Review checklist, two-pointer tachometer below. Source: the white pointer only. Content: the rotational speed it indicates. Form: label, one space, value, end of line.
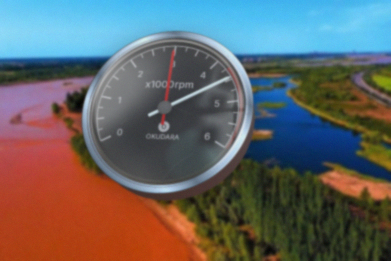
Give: 4500 rpm
